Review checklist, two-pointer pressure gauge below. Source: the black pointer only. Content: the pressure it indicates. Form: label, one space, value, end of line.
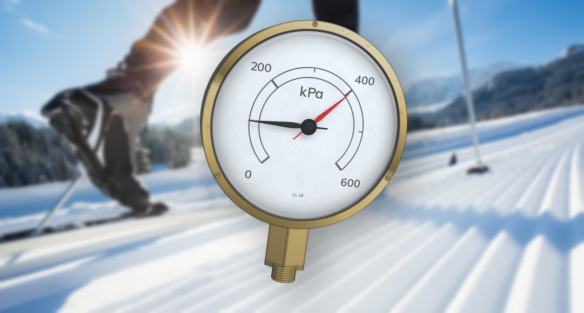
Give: 100 kPa
